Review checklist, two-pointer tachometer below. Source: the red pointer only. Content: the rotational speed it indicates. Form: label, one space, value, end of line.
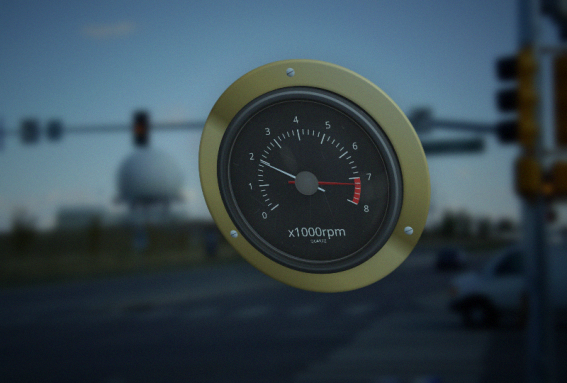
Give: 7200 rpm
